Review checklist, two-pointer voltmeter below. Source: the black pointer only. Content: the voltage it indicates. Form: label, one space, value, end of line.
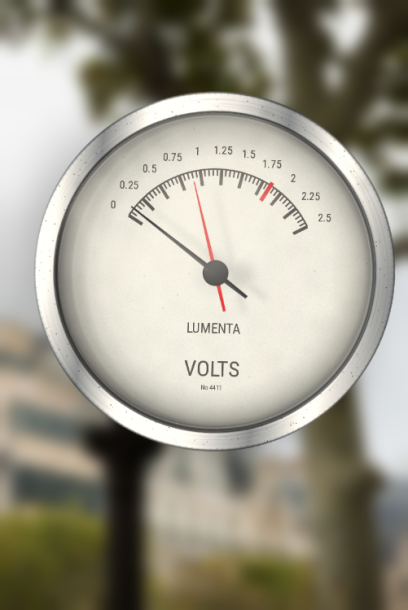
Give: 0.1 V
